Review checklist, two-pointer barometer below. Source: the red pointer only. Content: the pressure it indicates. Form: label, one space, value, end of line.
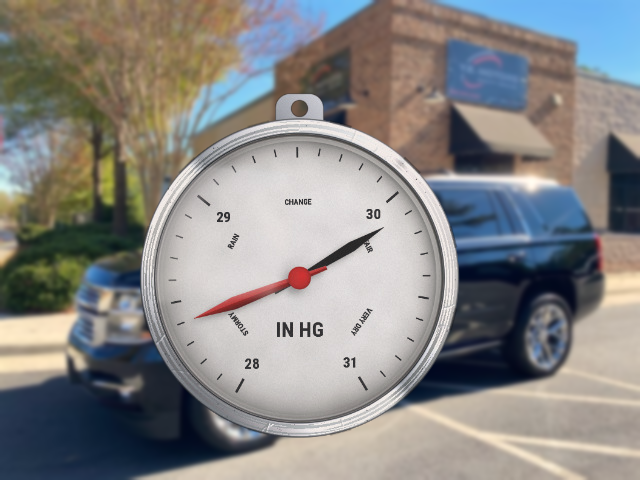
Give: 28.4 inHg
